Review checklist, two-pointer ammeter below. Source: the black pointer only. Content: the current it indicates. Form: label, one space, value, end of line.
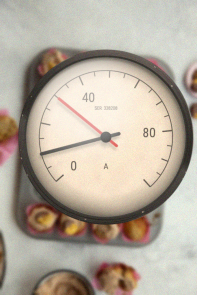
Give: 10 A
